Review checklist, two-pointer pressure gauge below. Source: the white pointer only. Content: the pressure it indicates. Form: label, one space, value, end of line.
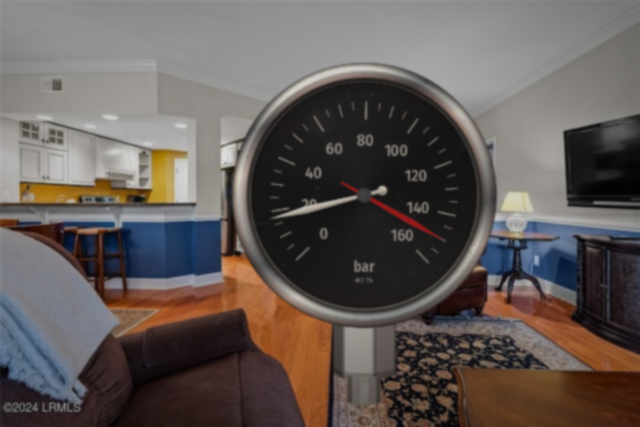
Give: 17.5 bar
